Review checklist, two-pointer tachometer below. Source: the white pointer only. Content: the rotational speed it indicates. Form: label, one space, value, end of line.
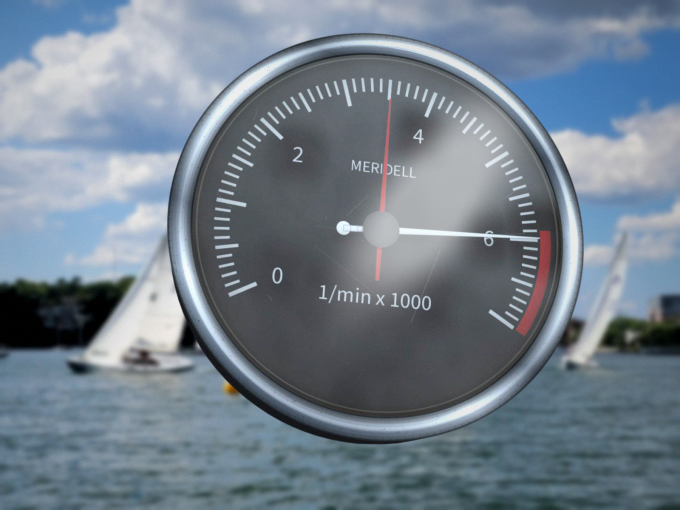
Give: 6000 rpm
